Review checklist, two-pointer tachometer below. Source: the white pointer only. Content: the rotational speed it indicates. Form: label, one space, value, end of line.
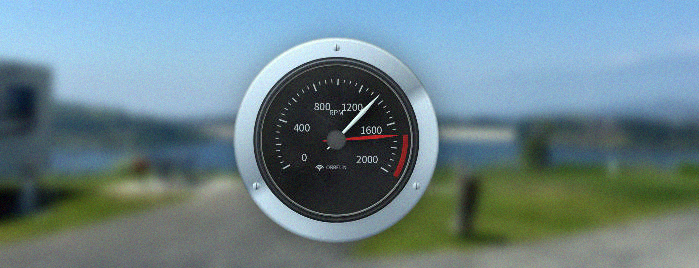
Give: 1350 rpm
